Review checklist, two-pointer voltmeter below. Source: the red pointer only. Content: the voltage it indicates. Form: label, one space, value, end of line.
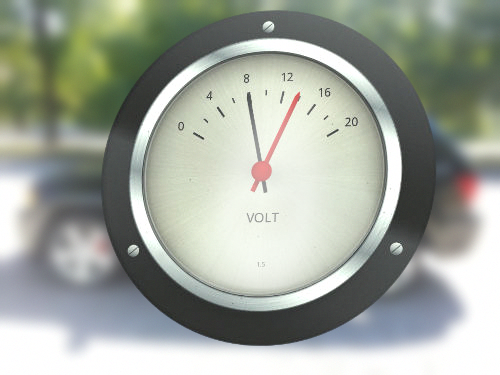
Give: 14 V
